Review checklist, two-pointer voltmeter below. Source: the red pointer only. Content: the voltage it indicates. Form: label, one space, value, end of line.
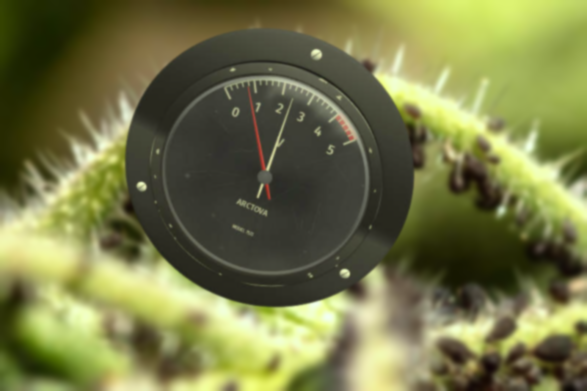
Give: 0.8 V
